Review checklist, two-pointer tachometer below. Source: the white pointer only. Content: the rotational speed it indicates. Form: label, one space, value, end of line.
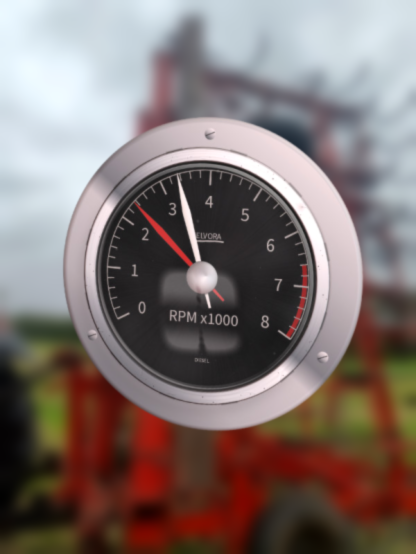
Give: 3400 rpm
